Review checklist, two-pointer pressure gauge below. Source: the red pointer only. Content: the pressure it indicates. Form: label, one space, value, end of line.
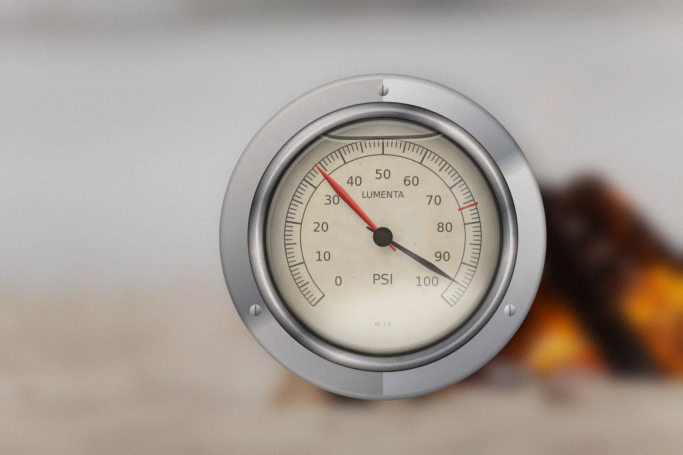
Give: 34 psi
